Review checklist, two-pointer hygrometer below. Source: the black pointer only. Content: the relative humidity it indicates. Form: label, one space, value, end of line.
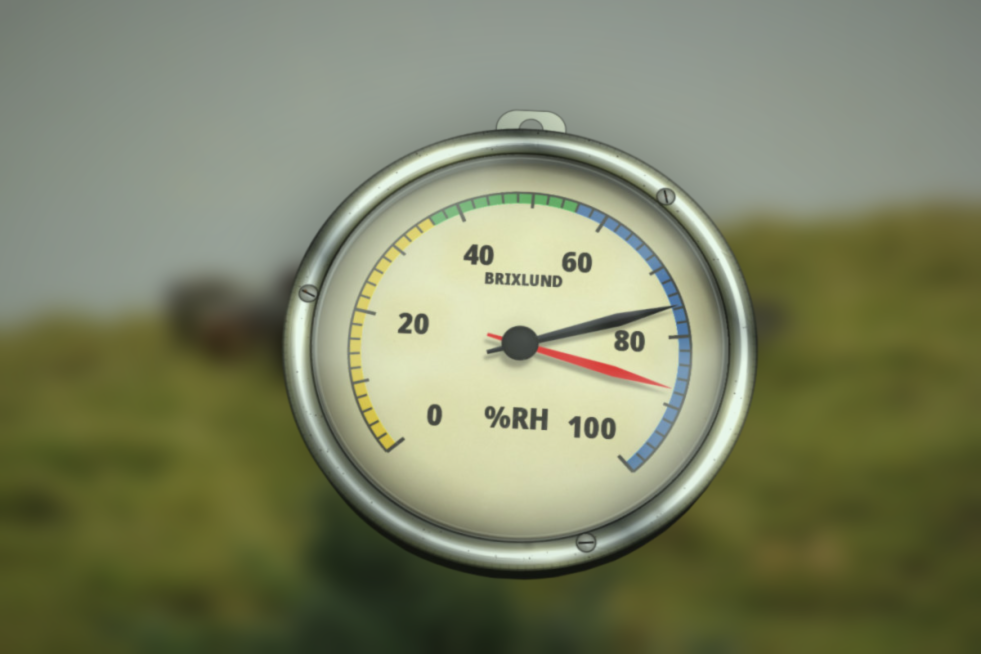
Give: 76 %
